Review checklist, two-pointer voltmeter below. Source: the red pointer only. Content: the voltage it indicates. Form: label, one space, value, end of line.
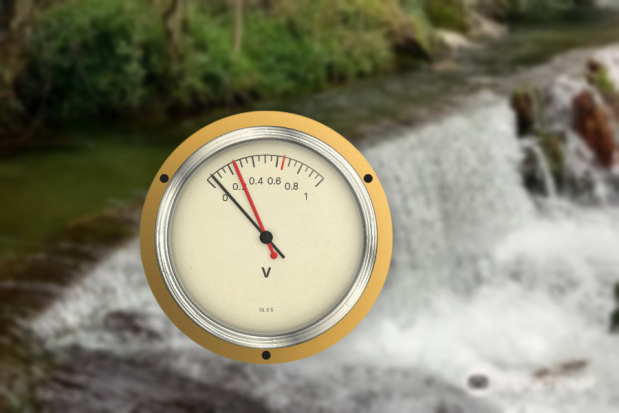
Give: 0.25 V
